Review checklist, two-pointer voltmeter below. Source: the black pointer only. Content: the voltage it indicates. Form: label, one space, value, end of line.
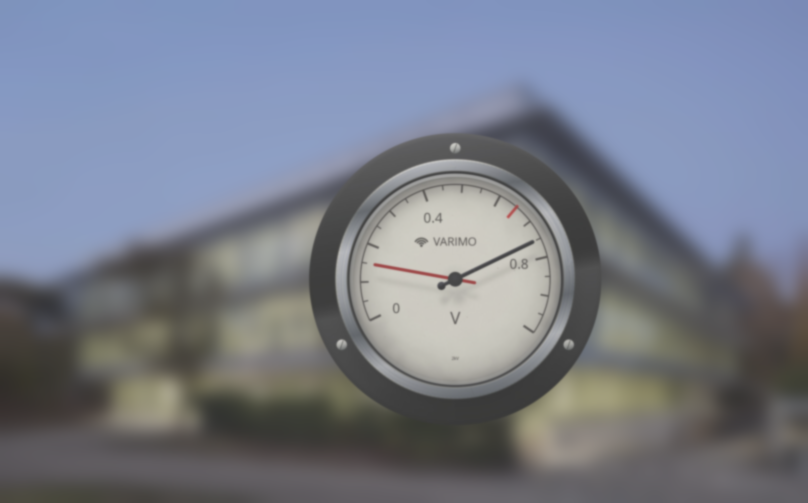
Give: 0.75 V
